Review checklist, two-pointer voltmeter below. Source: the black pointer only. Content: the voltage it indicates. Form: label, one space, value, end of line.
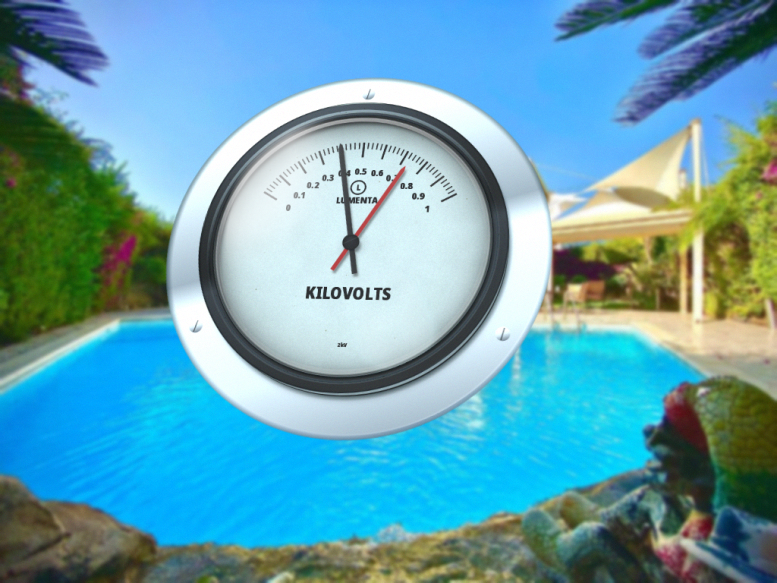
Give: 0.4 kV
